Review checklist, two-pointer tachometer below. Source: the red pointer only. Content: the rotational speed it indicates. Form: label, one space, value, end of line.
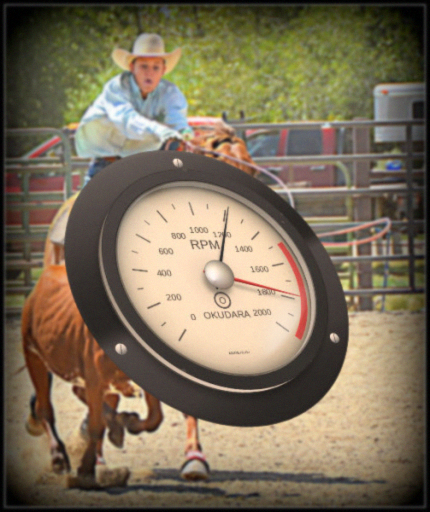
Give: 1800 rpm
